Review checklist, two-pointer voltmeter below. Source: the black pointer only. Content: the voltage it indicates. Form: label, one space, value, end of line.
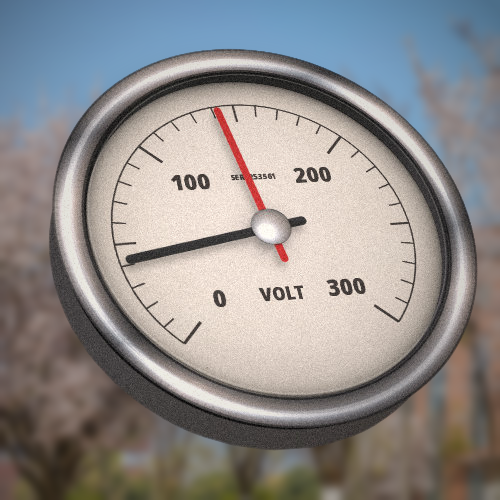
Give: 40 V
